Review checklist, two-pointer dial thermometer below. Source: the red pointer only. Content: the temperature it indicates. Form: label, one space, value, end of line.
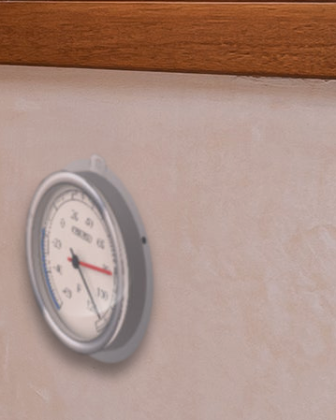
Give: 80 °F
